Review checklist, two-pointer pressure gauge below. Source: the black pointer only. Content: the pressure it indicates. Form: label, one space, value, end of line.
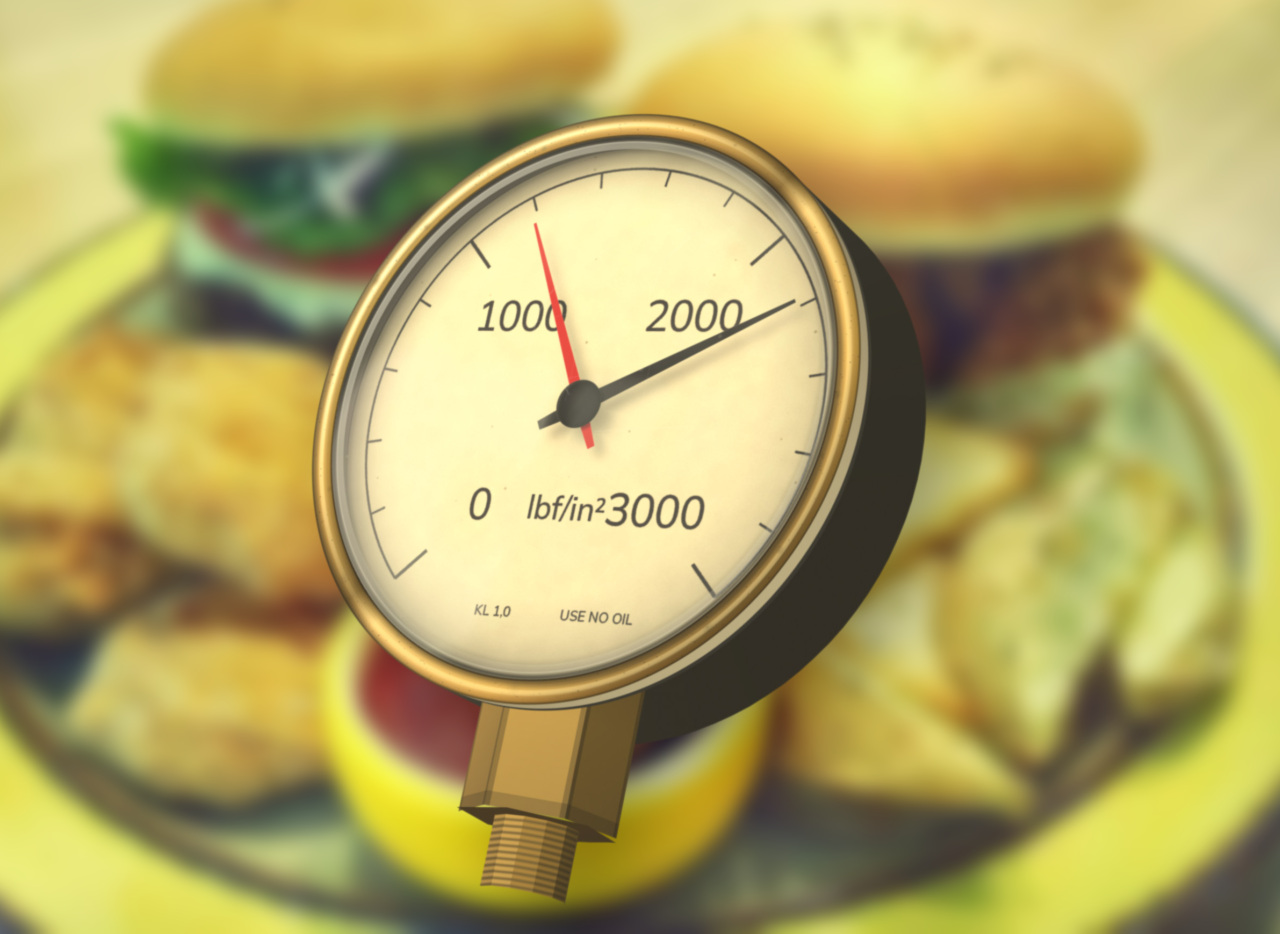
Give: 2200 psi
